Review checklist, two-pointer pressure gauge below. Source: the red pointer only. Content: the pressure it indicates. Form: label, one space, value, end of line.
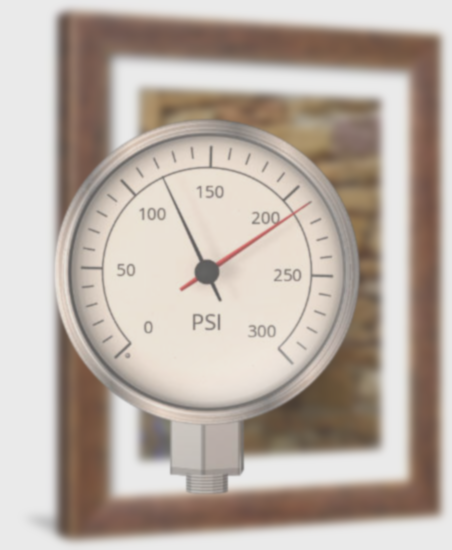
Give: 210 psi
